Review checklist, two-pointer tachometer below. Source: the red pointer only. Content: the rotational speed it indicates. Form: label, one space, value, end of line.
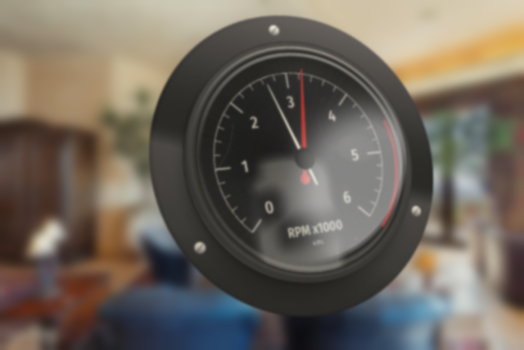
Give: 3200 rpm
